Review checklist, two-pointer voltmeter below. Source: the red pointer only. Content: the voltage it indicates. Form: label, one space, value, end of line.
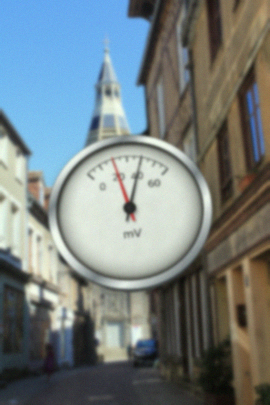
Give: 20 mV
